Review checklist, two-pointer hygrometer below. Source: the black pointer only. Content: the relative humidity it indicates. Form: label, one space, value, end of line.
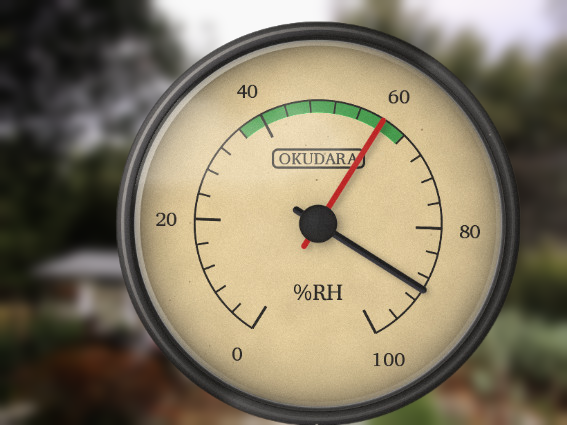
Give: 90 %
